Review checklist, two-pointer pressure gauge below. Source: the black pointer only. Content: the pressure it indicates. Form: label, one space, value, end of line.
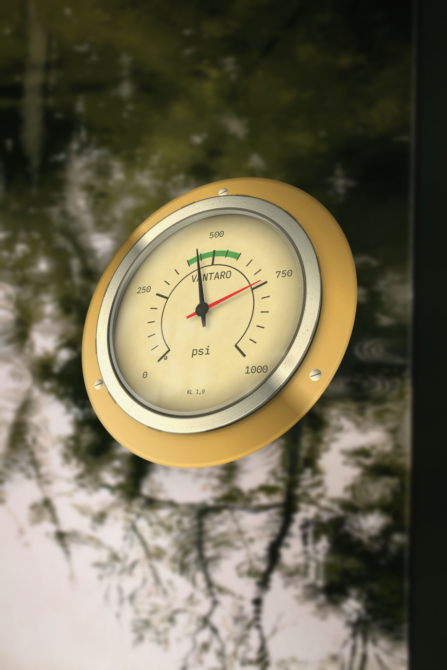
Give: 450 psi
